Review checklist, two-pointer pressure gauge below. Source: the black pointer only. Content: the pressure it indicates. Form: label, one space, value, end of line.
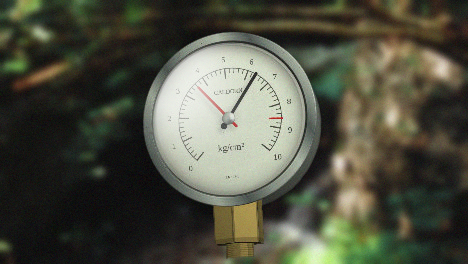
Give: 6.4 kg/cm²
